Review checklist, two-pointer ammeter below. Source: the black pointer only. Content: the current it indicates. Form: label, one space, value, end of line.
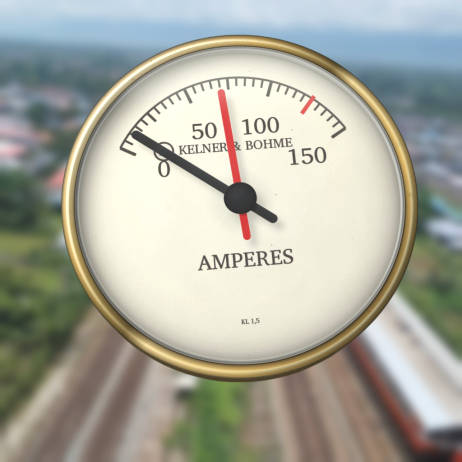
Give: 10 A
